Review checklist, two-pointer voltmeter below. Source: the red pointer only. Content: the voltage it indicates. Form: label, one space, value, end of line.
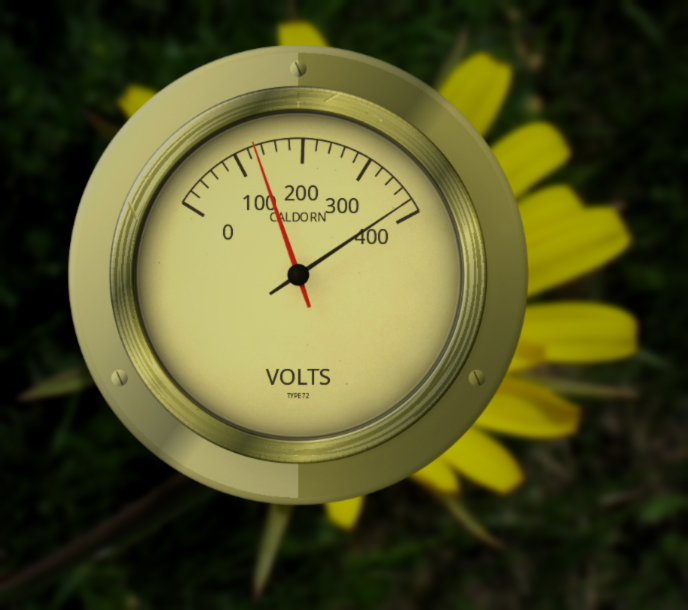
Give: 130 V
